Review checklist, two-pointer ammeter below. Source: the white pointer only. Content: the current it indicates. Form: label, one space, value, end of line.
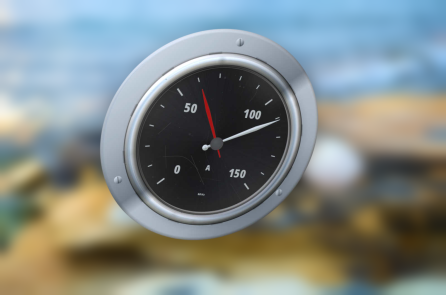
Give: 110 A
